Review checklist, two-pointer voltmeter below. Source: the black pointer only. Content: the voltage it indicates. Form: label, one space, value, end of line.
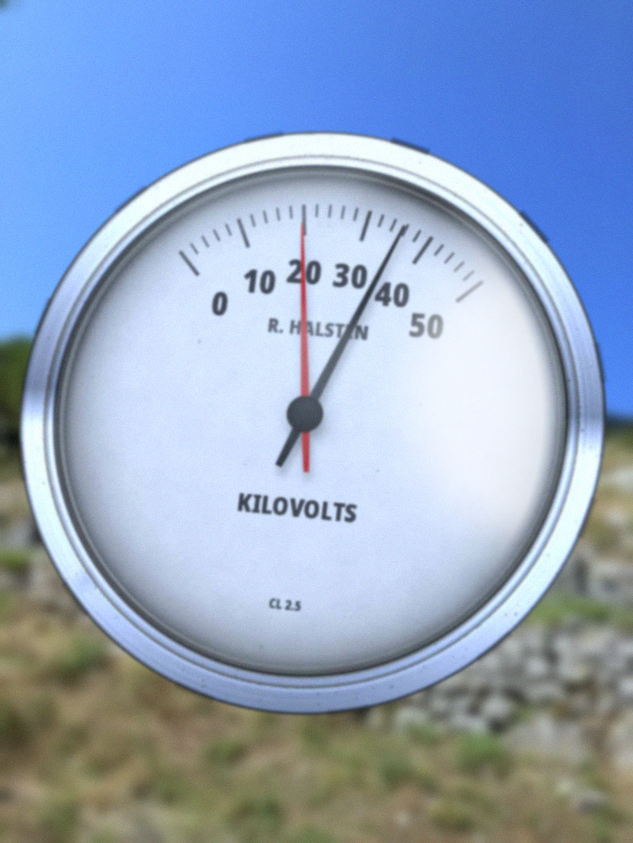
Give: 36 kV
